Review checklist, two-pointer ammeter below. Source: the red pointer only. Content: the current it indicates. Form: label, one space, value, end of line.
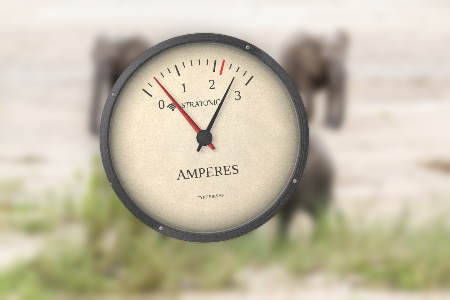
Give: 0.4 A
